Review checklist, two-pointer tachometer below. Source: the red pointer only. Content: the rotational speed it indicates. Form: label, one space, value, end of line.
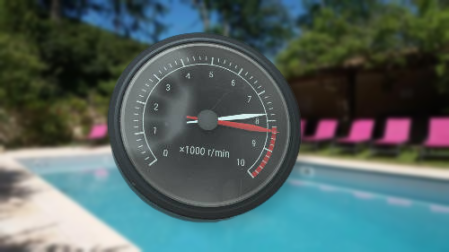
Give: 8400 rpm
